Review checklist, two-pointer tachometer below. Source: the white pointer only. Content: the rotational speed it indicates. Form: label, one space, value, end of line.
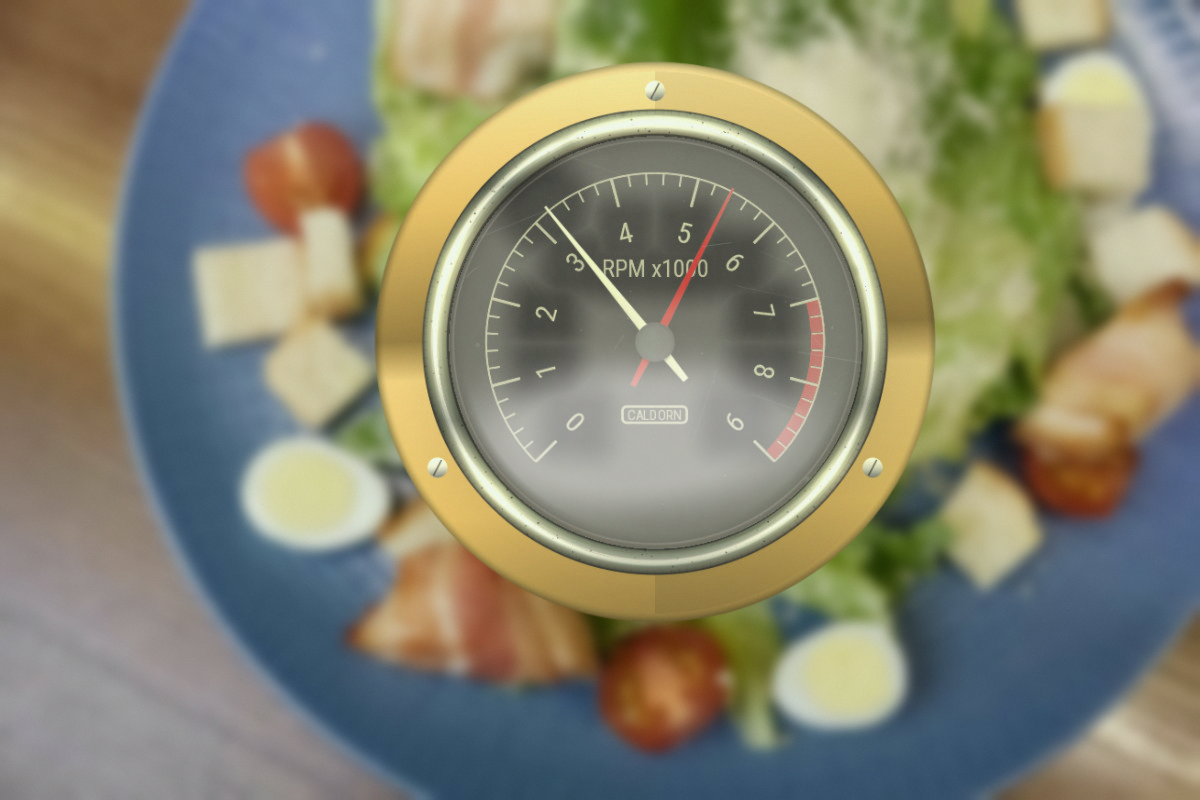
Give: 3200 rpm
